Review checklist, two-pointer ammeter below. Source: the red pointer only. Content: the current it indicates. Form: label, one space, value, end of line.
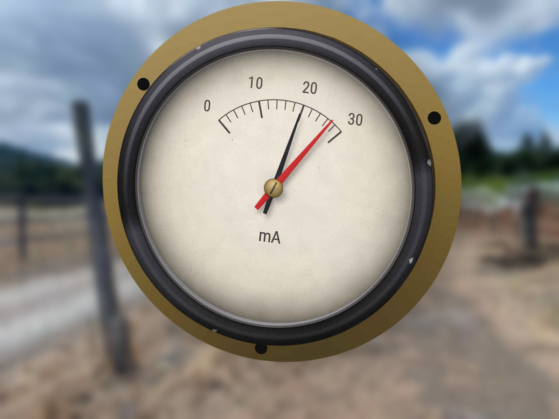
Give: 27 mA
